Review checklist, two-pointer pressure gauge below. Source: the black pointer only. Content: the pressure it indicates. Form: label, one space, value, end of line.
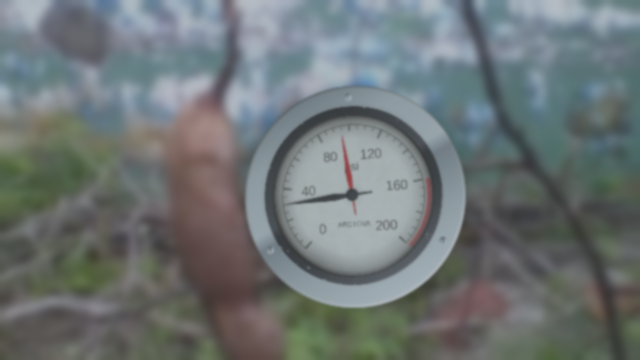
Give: 30 psi
